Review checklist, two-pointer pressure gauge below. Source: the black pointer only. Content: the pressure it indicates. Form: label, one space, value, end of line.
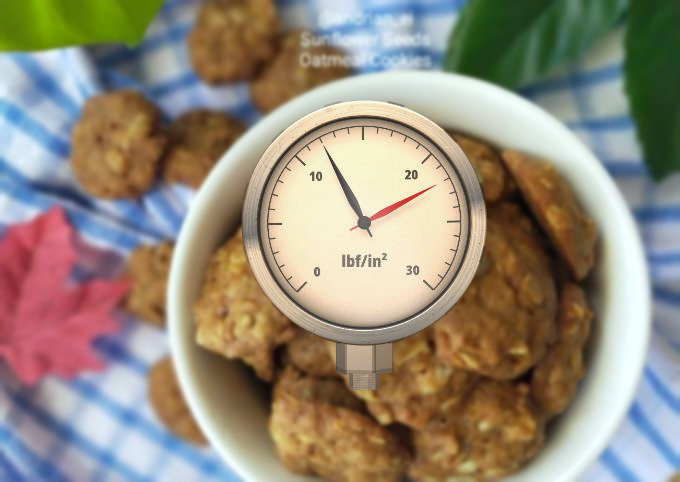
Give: 12 psi
